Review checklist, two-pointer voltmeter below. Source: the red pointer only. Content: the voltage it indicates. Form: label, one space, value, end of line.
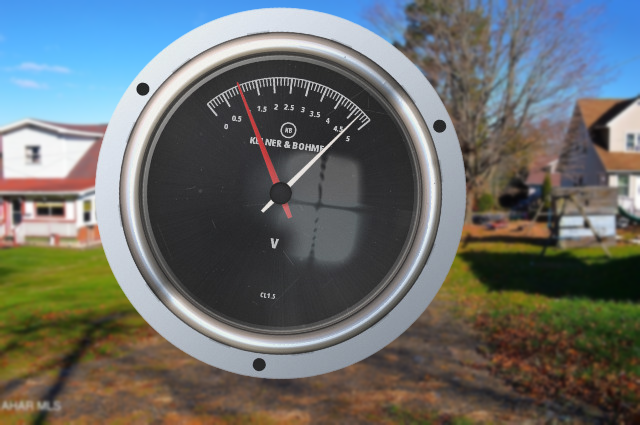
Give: 1 V
